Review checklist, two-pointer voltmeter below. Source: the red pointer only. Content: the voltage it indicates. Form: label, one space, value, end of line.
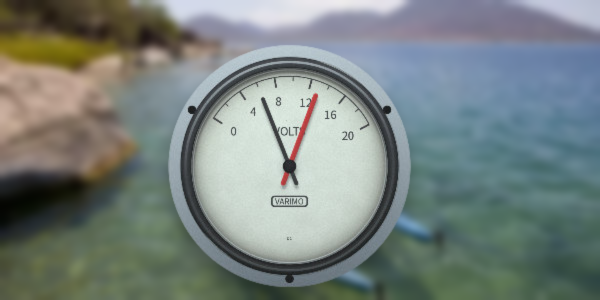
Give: 13 V
